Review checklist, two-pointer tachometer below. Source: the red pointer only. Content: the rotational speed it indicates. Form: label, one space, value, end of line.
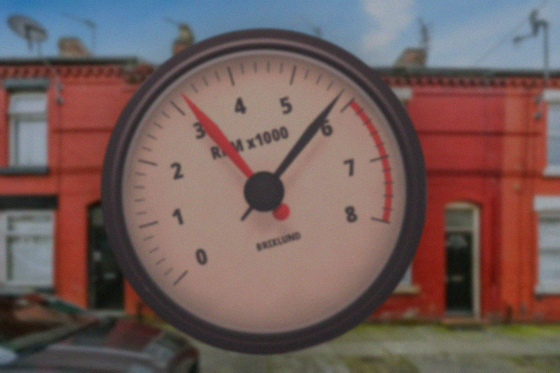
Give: 3200 rpm
